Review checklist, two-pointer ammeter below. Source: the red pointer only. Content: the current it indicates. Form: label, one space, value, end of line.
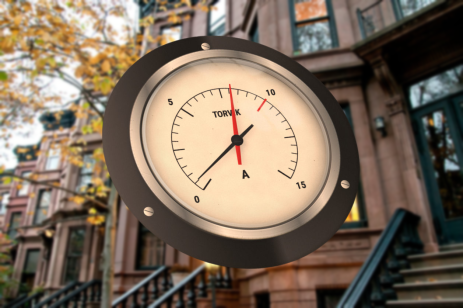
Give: 8 A
